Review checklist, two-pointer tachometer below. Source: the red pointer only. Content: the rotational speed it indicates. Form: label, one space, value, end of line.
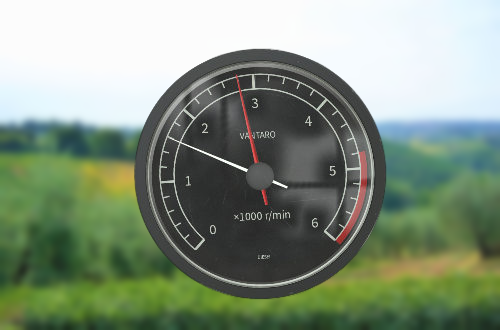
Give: 2800 rpm
